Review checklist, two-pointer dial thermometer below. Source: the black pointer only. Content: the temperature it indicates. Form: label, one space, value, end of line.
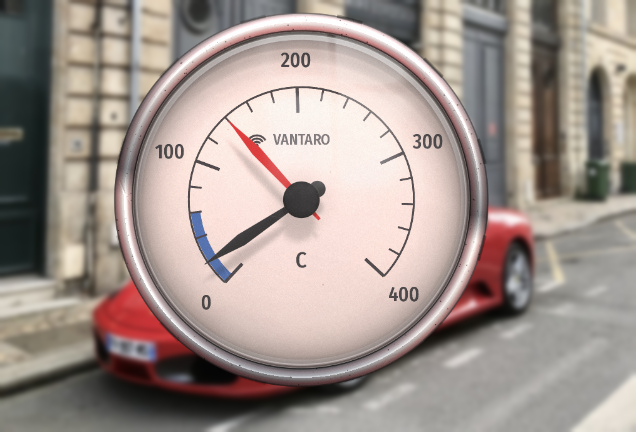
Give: 20 °C
